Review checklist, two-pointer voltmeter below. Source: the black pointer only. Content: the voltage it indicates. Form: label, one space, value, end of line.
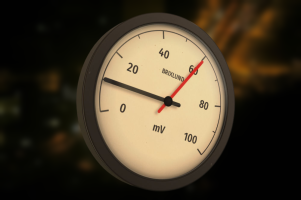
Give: 10 mV
